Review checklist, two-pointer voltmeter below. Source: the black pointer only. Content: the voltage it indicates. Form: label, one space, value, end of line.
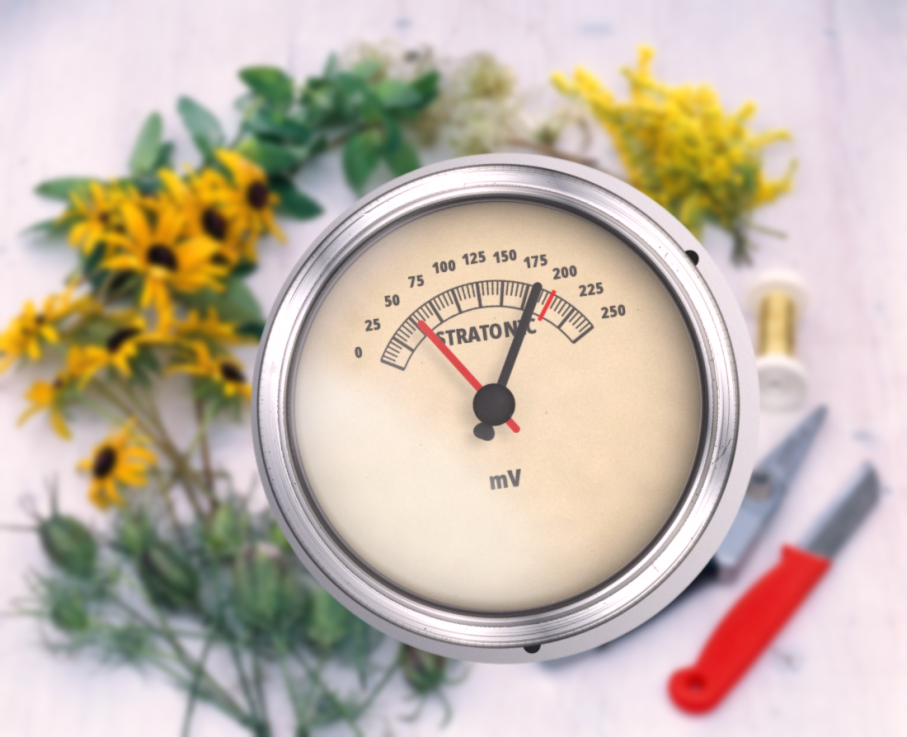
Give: 185 mV
